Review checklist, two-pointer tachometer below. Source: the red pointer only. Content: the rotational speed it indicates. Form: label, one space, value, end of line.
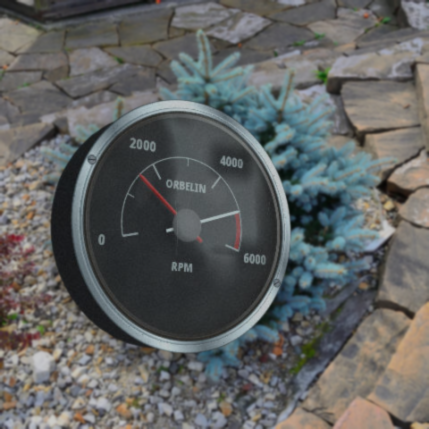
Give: 1500 rpm
